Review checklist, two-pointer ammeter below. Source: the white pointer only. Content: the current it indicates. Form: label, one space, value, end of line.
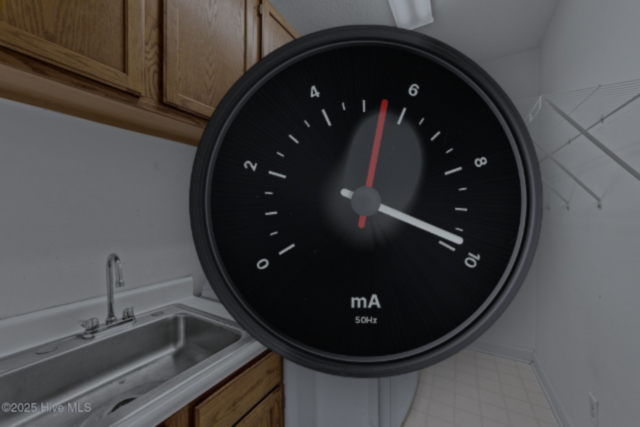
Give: 9.75 mA
